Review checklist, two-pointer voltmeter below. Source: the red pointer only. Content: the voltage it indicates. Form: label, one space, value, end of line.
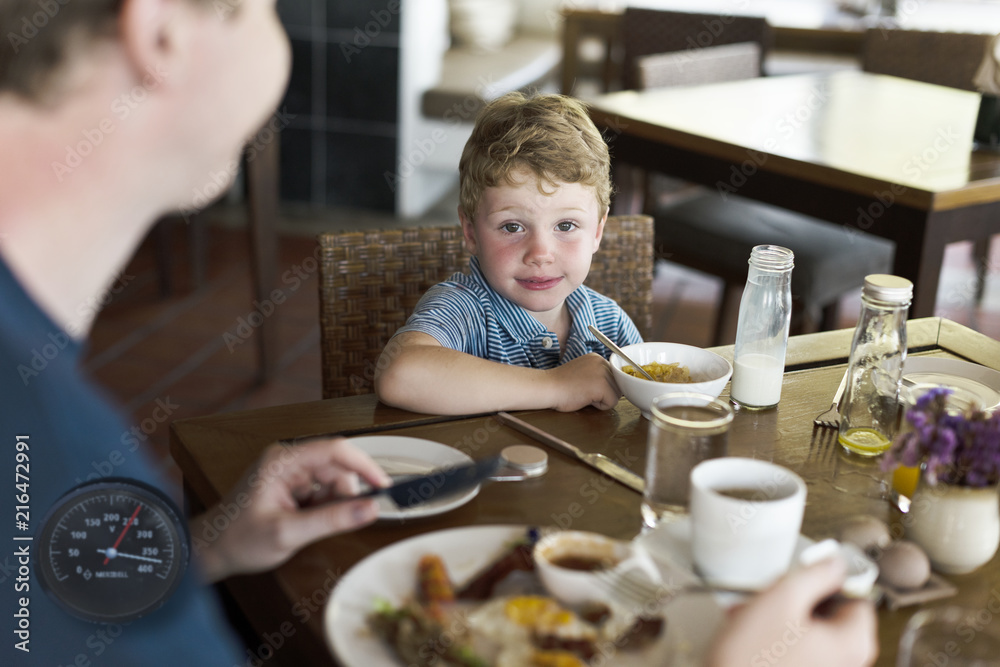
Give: 250 V
